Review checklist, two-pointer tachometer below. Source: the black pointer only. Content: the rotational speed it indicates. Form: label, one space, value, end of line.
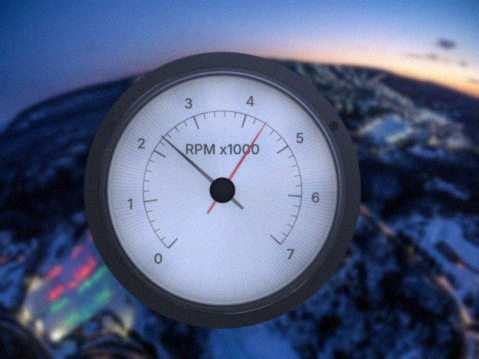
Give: 2300 rpm
